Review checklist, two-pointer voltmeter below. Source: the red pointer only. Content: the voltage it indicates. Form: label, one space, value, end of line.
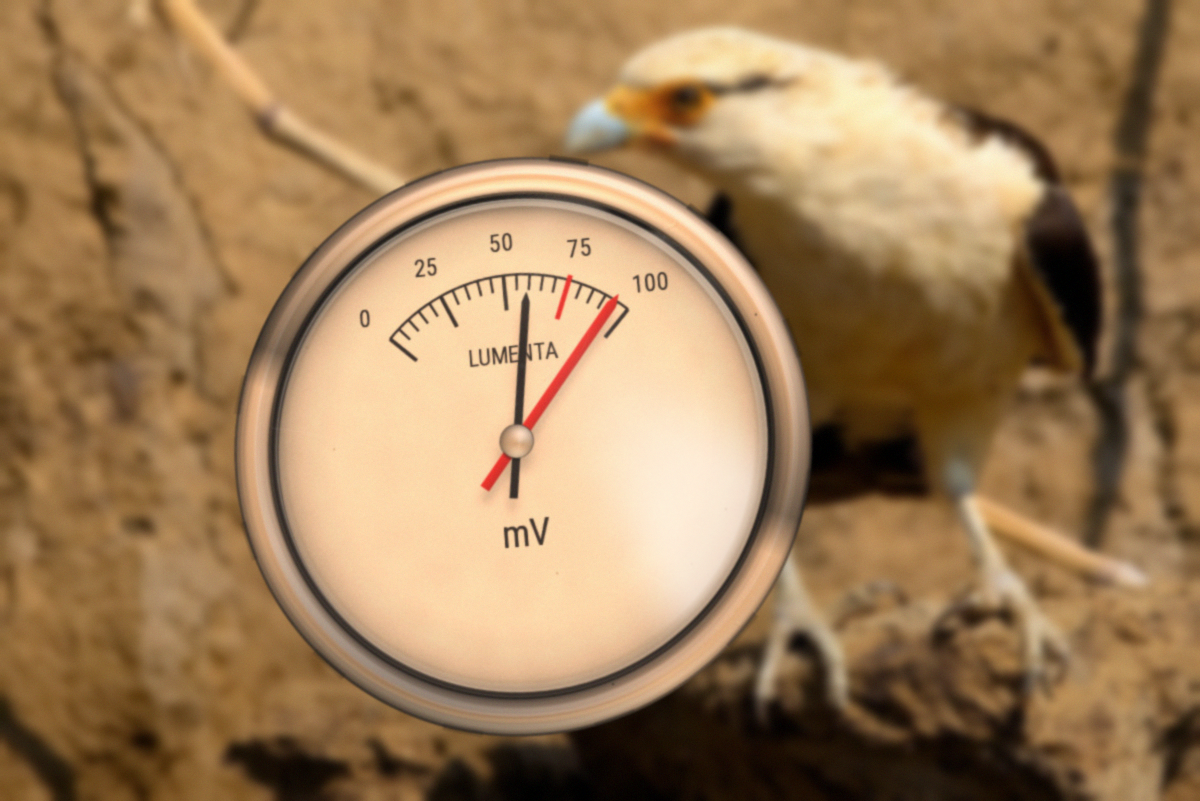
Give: 95 mV
